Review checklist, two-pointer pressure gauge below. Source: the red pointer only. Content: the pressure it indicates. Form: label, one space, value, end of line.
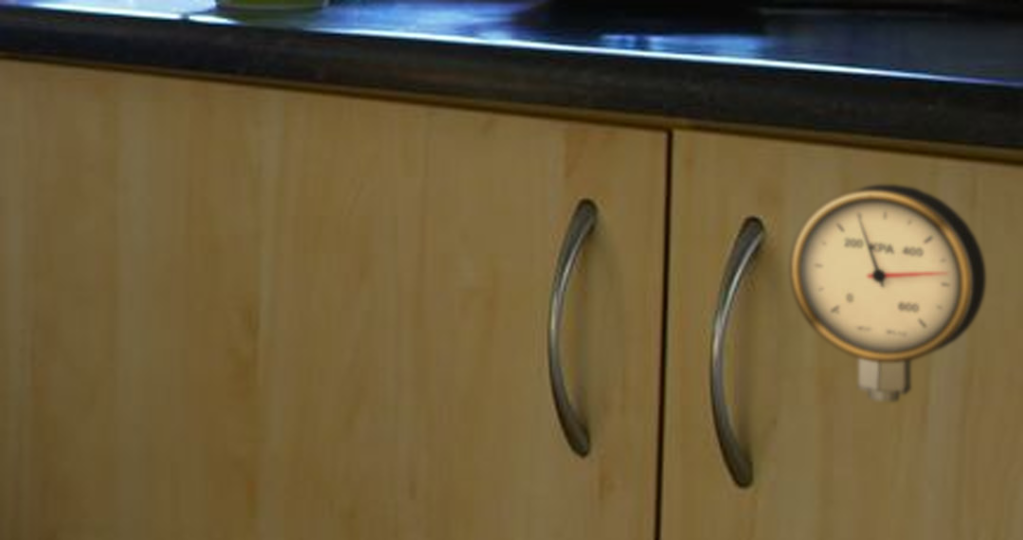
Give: 475 kPa
